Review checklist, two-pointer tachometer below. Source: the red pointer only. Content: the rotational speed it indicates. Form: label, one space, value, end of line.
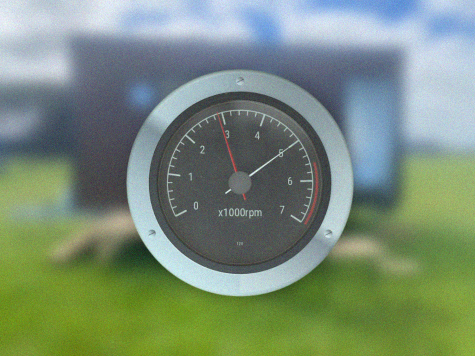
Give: 2900 rpm
